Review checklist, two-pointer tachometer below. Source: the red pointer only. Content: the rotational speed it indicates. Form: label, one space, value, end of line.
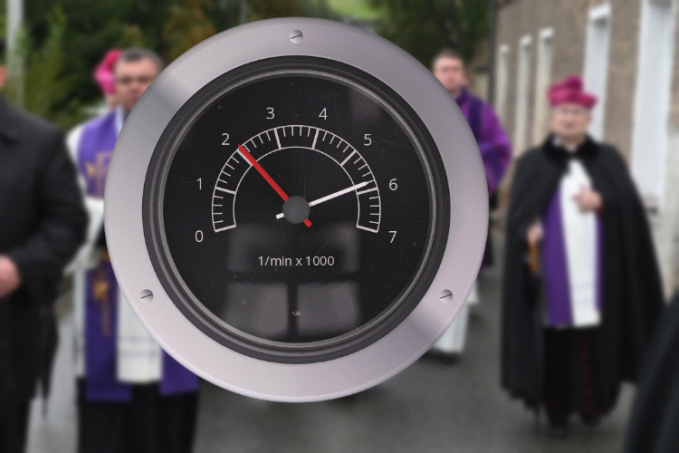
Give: 2100 rpm
